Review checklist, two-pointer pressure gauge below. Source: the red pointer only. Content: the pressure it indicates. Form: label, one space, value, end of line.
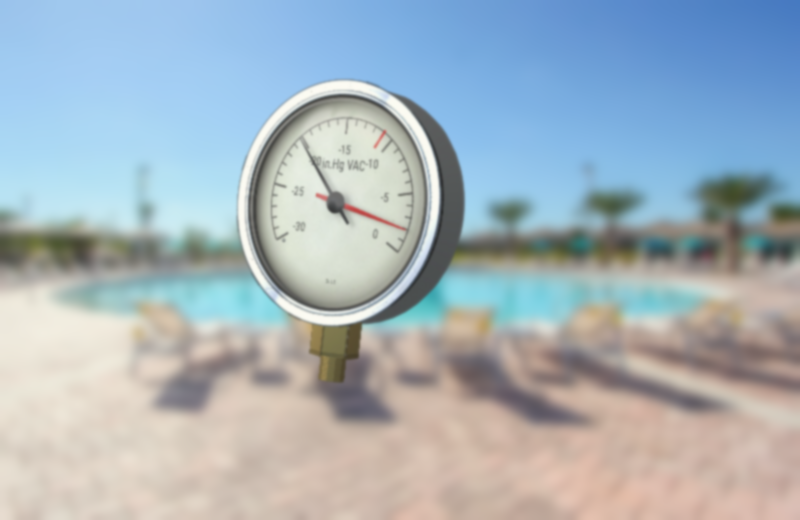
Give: -2 inHg
